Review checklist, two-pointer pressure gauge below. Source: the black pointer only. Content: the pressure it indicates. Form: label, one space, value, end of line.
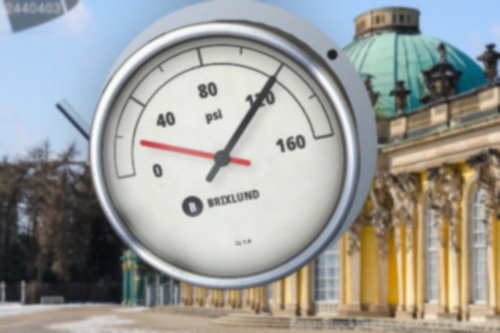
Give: 120 psi
